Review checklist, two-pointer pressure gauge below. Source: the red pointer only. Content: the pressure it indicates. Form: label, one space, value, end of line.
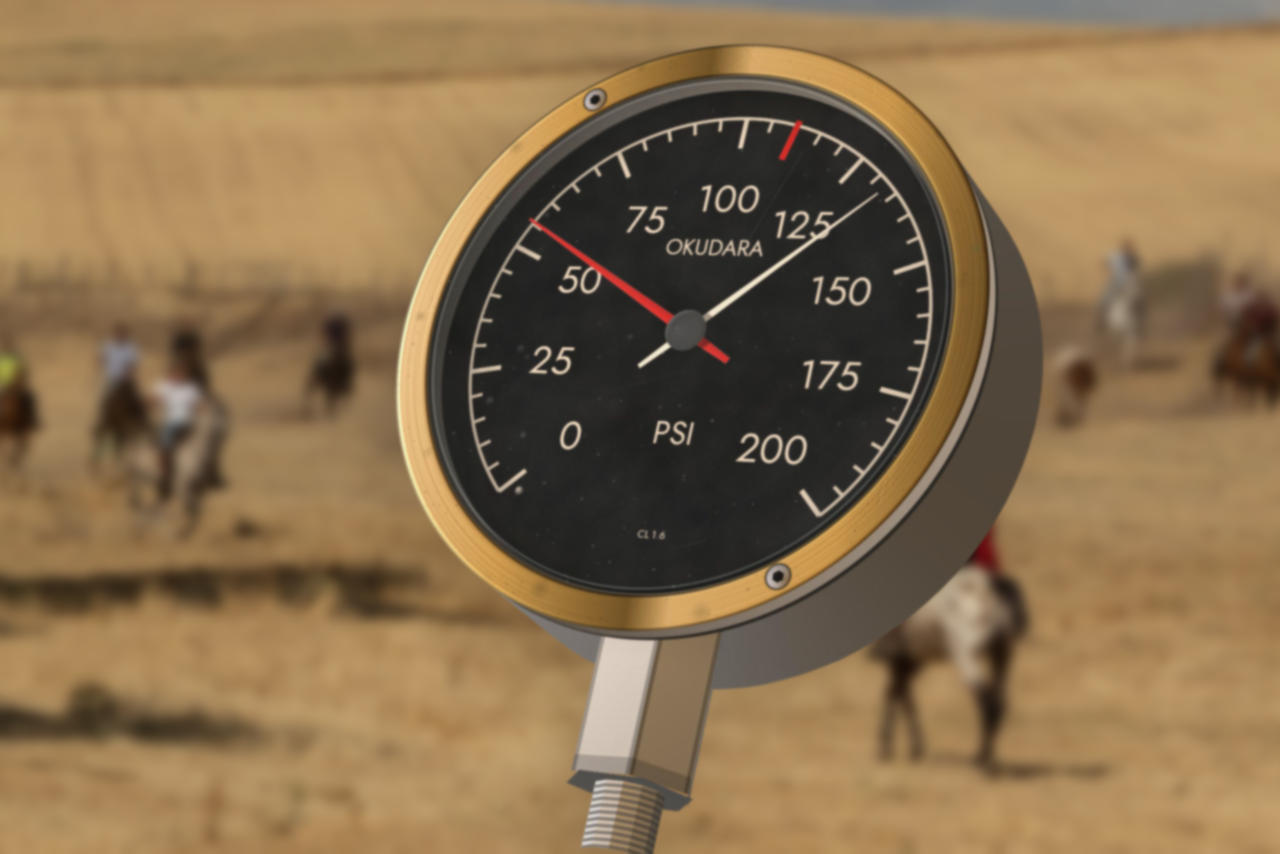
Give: 55 psi
